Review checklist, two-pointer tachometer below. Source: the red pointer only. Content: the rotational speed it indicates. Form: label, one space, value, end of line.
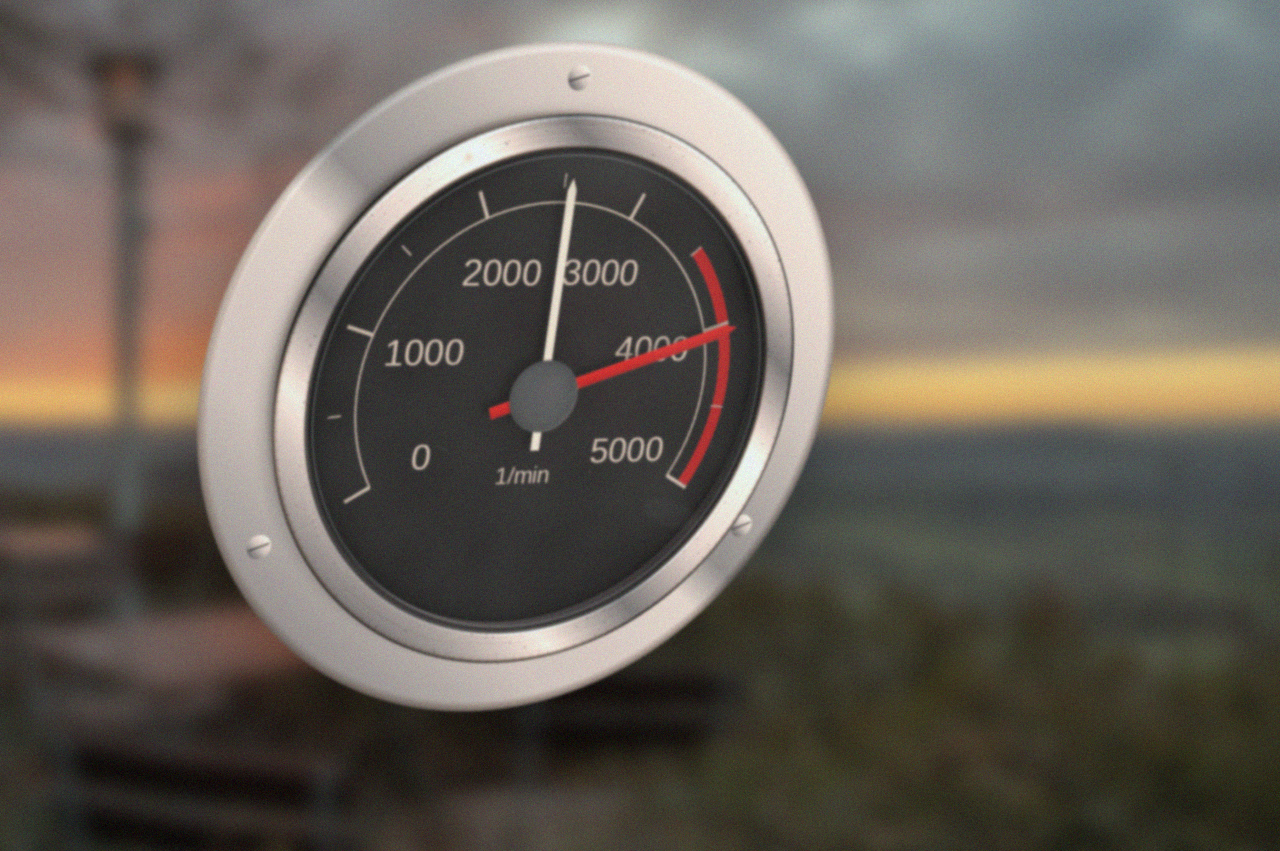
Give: 4000 rpm
